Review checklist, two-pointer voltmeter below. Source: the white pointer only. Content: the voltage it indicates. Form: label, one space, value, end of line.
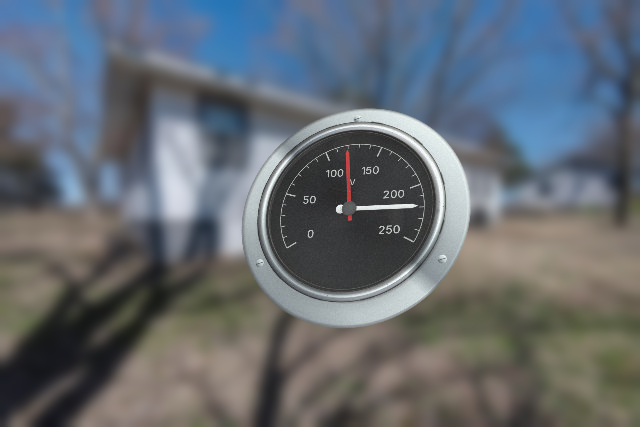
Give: 220 V
